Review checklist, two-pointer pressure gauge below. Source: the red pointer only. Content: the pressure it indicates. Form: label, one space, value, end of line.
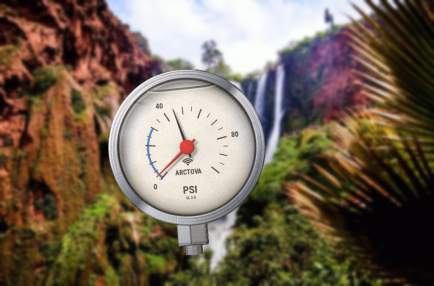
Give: 2.5 psi
